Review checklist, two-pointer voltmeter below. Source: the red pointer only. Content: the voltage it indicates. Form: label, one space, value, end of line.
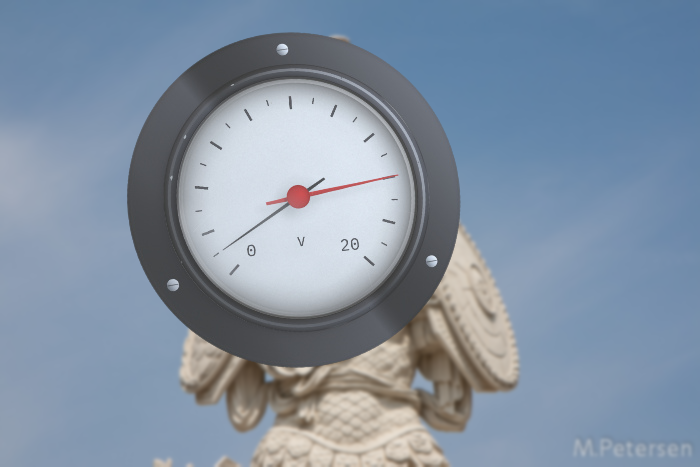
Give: 16 V
